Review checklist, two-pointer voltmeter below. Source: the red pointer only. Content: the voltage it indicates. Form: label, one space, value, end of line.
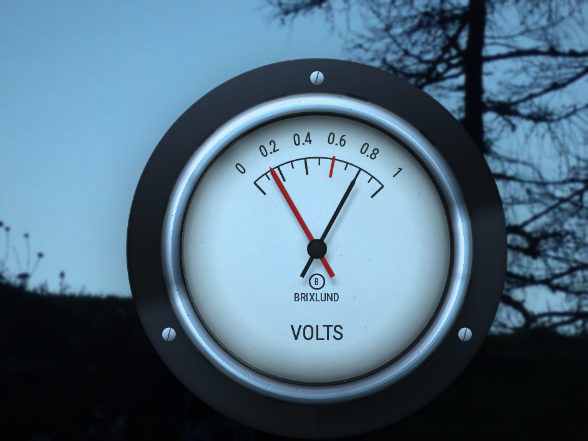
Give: 0.15 V
